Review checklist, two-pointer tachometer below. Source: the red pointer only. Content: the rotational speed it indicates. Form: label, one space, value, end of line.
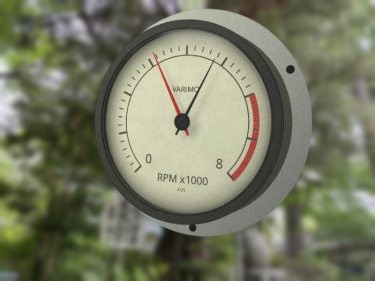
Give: 3200 rpm
